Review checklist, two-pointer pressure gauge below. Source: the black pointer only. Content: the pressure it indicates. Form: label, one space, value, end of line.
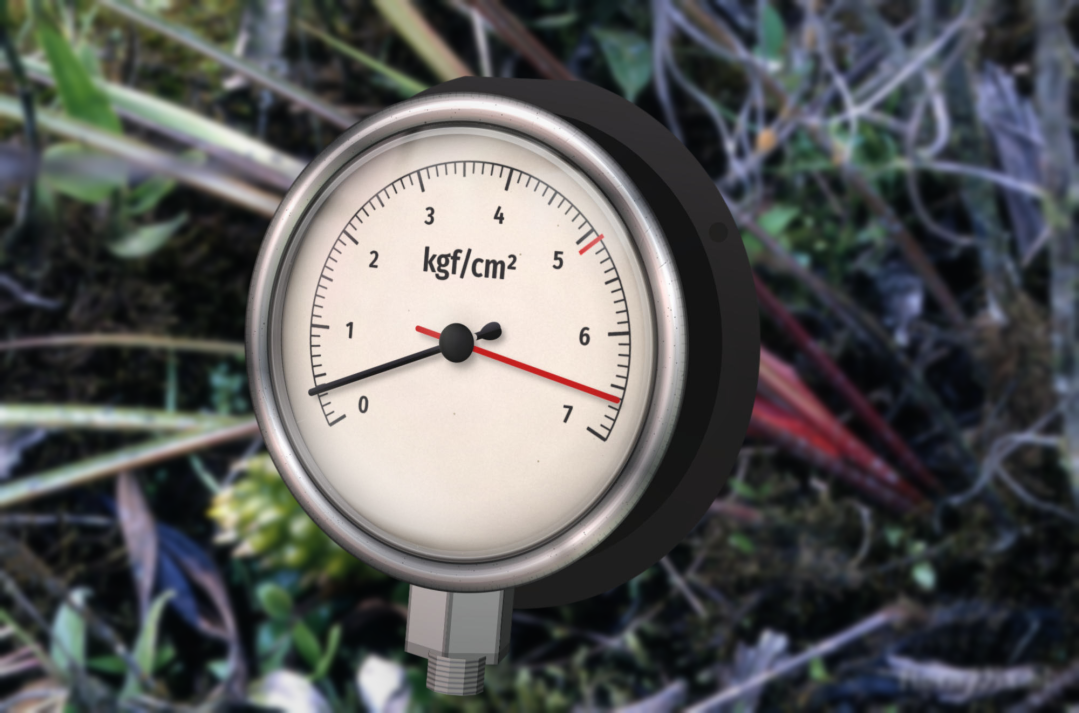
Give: 0.35 kg/cm²
